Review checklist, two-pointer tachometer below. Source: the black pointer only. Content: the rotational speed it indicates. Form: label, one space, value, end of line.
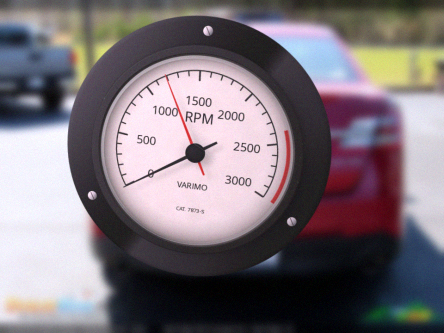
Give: 0 rpm
